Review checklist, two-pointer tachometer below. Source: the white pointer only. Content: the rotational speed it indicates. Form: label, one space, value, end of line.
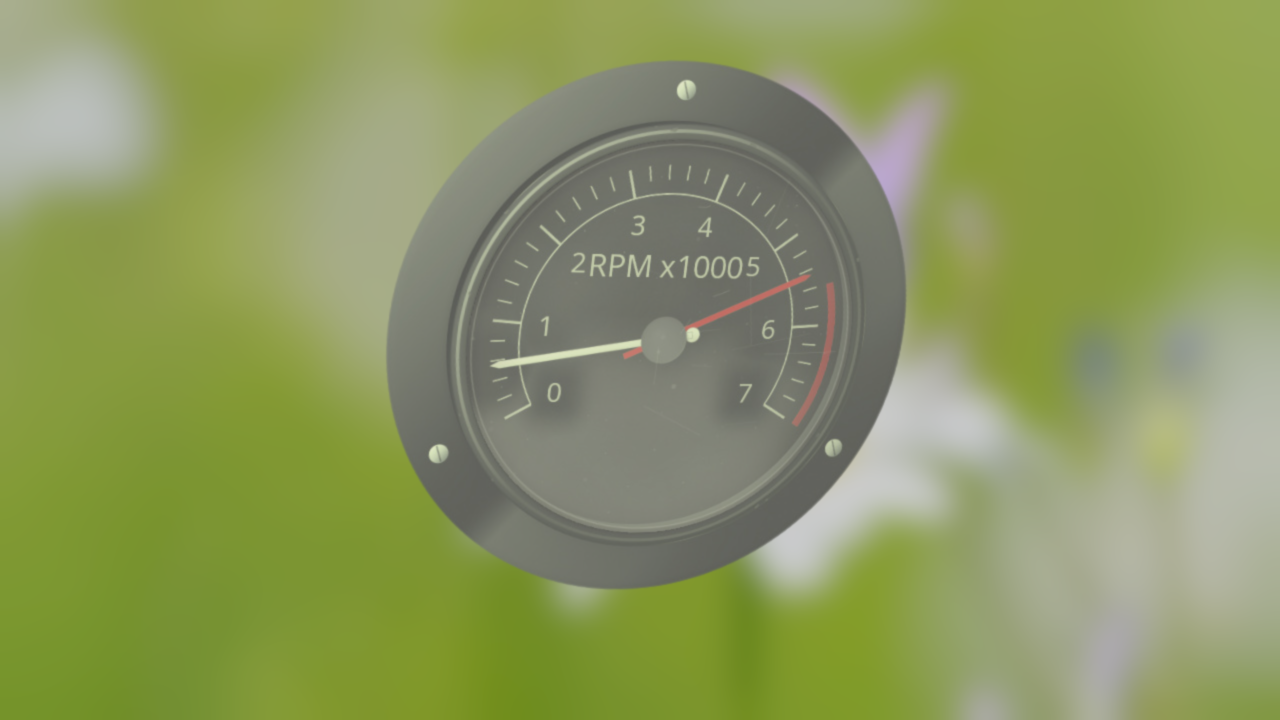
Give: 600 rpm
